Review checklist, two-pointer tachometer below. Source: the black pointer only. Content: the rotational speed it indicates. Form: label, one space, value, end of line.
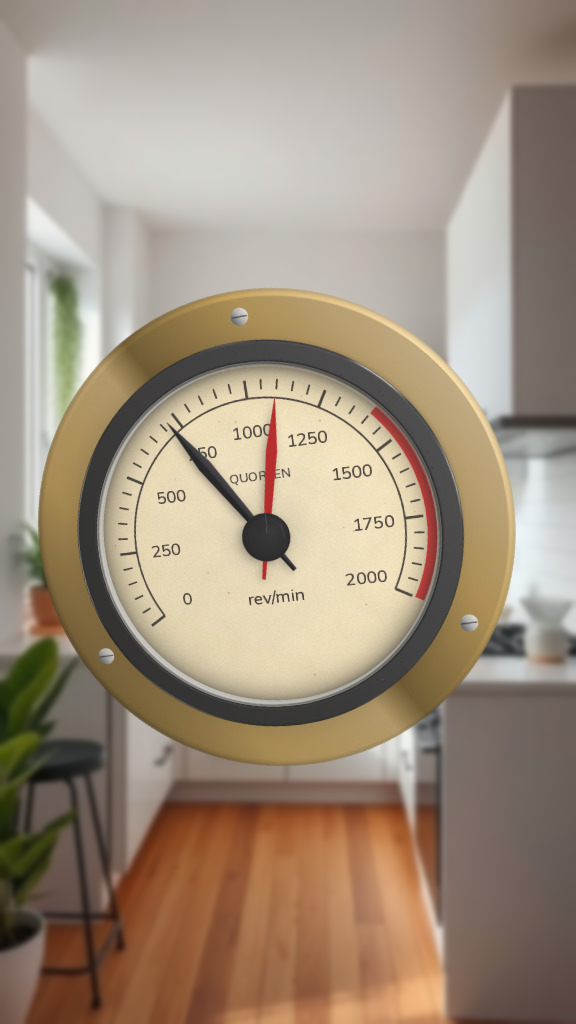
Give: 725 rpm
